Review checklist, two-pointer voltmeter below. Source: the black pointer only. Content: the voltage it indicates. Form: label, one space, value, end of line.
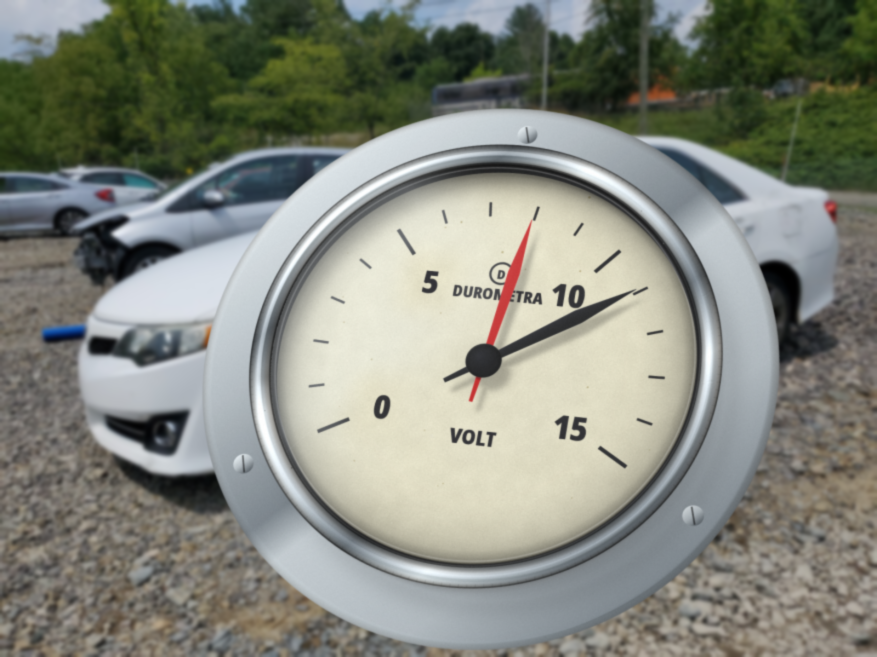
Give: 11 V
